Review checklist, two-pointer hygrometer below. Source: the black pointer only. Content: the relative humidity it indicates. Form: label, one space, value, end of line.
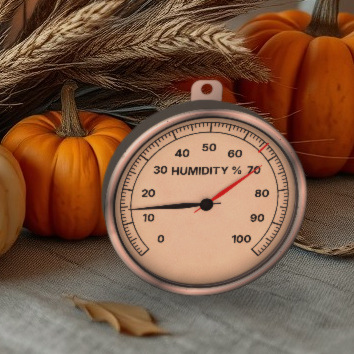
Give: 15 %
